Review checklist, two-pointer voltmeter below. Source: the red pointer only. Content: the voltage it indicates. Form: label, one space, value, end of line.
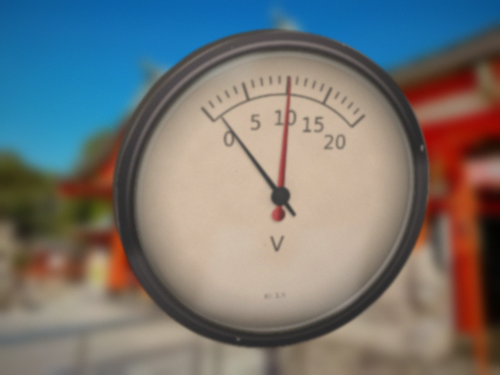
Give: 10 V
